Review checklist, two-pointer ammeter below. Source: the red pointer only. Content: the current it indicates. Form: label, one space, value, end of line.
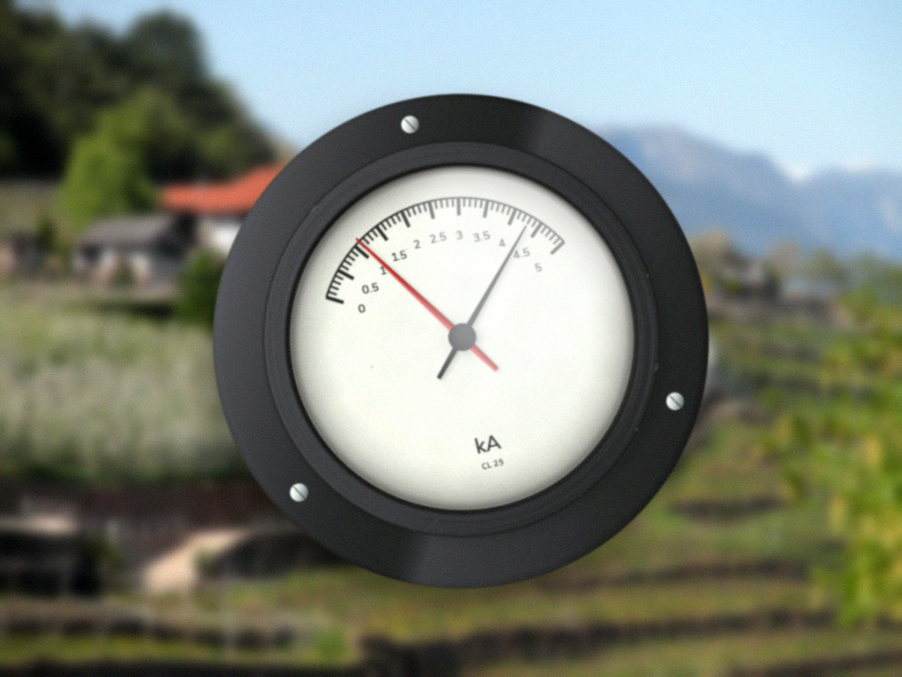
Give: 1.1 kA
